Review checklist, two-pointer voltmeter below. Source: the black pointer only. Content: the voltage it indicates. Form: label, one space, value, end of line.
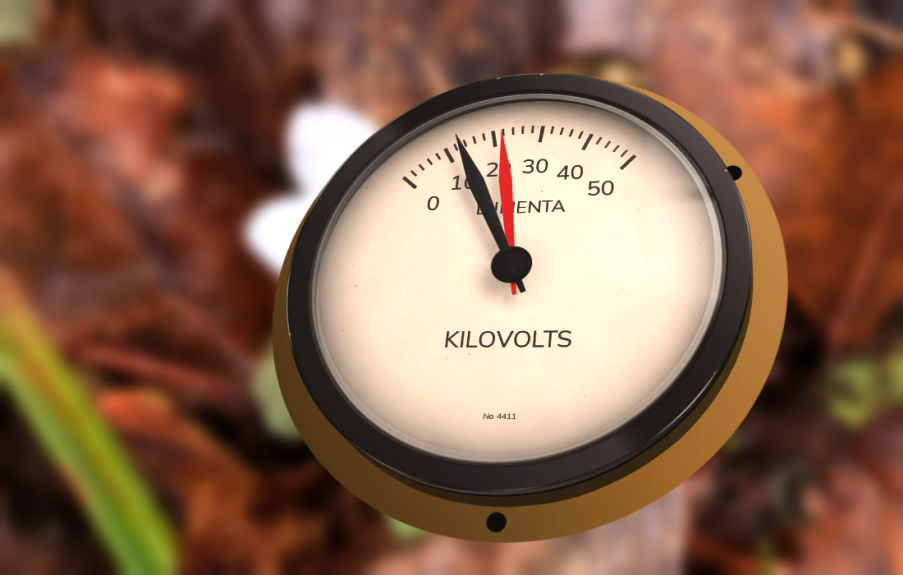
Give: 13 kV
